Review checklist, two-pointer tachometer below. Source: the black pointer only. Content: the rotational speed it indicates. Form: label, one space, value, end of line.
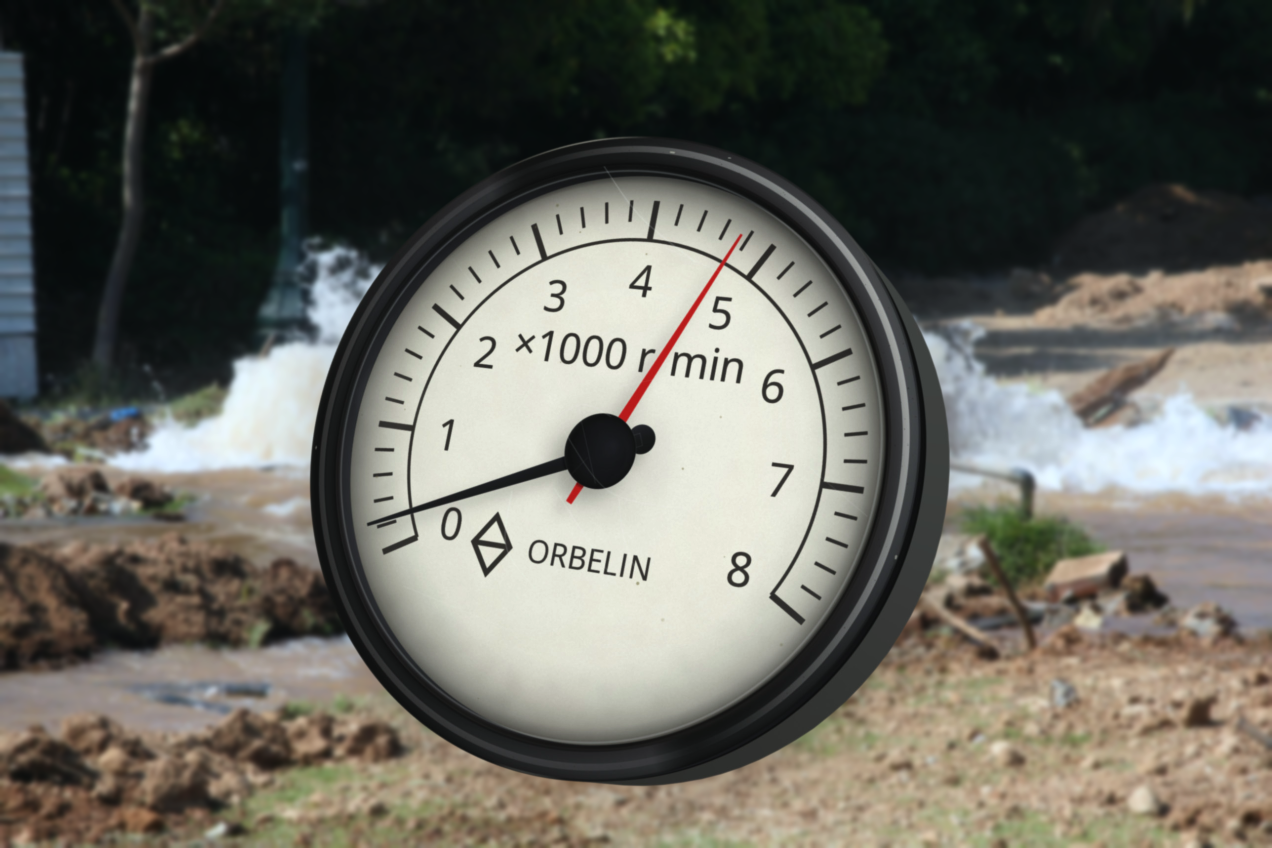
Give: 200 rpm
